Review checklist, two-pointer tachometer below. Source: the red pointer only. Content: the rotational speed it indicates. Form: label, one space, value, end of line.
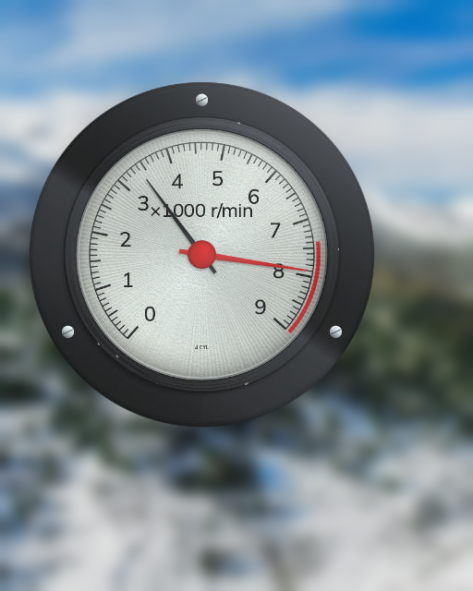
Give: 7900 rpm
